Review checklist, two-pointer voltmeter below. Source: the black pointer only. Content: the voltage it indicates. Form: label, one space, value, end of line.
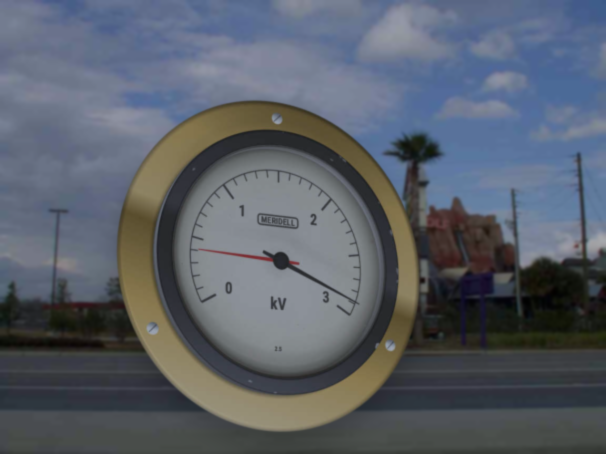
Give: 2.9 kV
